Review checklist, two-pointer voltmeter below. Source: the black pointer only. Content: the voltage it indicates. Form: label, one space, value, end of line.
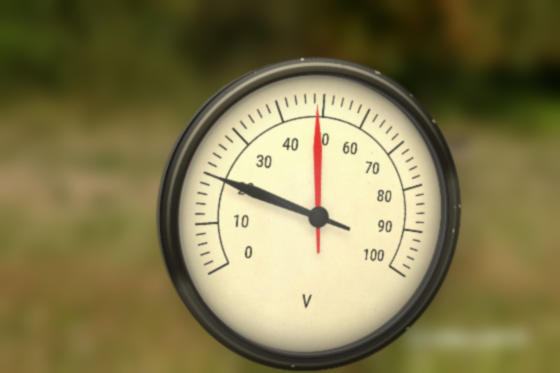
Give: 20 V
